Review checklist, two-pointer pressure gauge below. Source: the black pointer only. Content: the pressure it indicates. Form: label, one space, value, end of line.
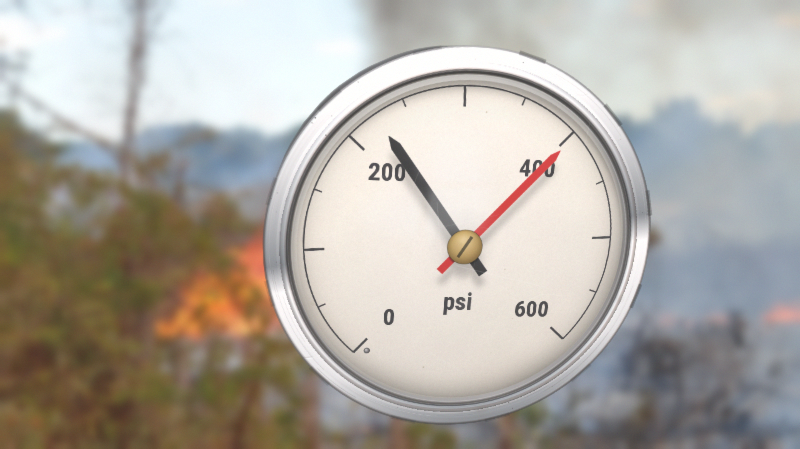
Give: 225 psi
